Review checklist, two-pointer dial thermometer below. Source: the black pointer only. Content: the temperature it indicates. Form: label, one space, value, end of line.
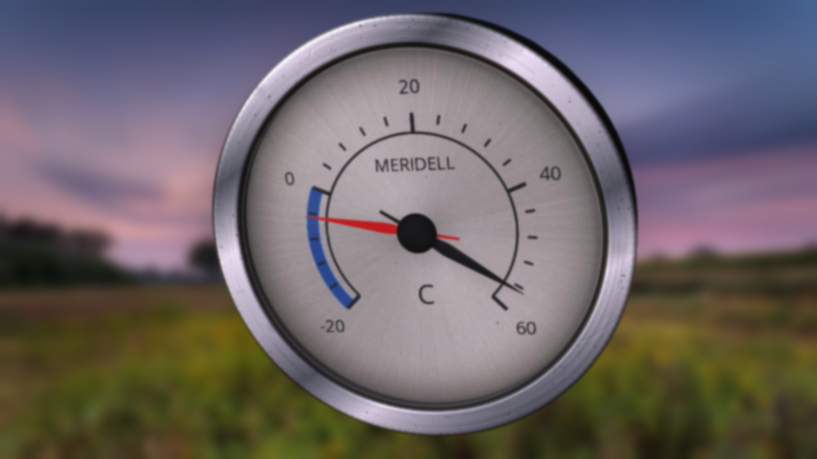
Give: 56 °C
